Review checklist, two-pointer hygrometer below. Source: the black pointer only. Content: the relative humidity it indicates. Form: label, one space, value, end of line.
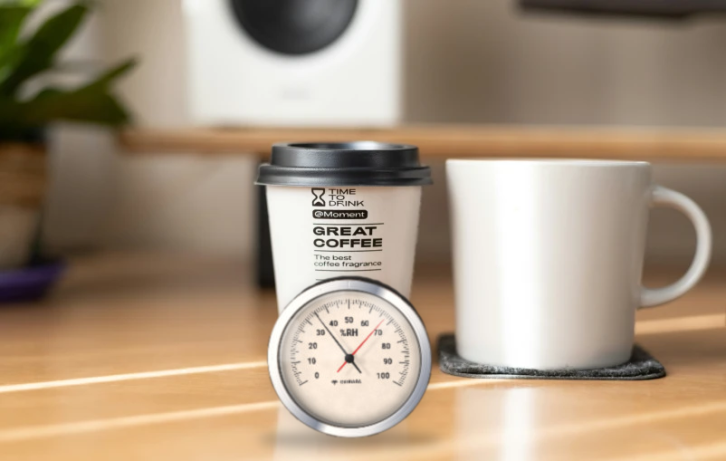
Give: 35 %
